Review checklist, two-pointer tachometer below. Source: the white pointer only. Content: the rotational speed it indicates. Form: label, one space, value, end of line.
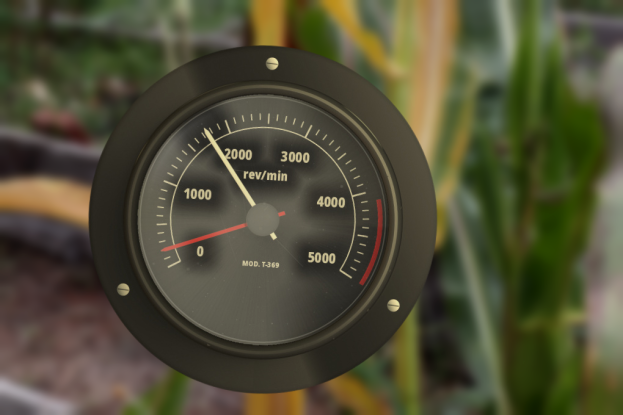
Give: 1750 rpm
